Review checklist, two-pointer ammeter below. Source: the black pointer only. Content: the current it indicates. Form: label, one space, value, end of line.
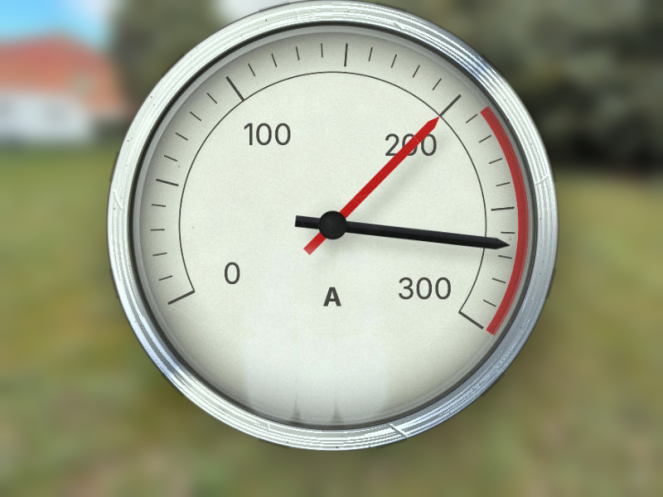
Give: 265 A
